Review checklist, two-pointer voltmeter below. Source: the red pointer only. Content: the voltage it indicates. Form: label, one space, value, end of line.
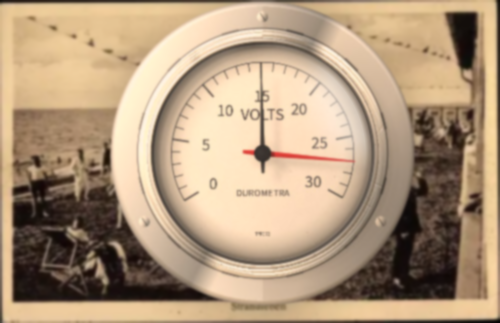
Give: 27 V
